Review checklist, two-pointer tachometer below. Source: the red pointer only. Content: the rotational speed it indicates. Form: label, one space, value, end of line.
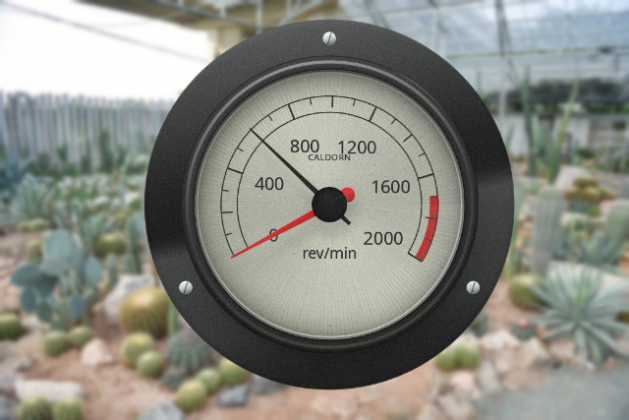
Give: 0 rpm
